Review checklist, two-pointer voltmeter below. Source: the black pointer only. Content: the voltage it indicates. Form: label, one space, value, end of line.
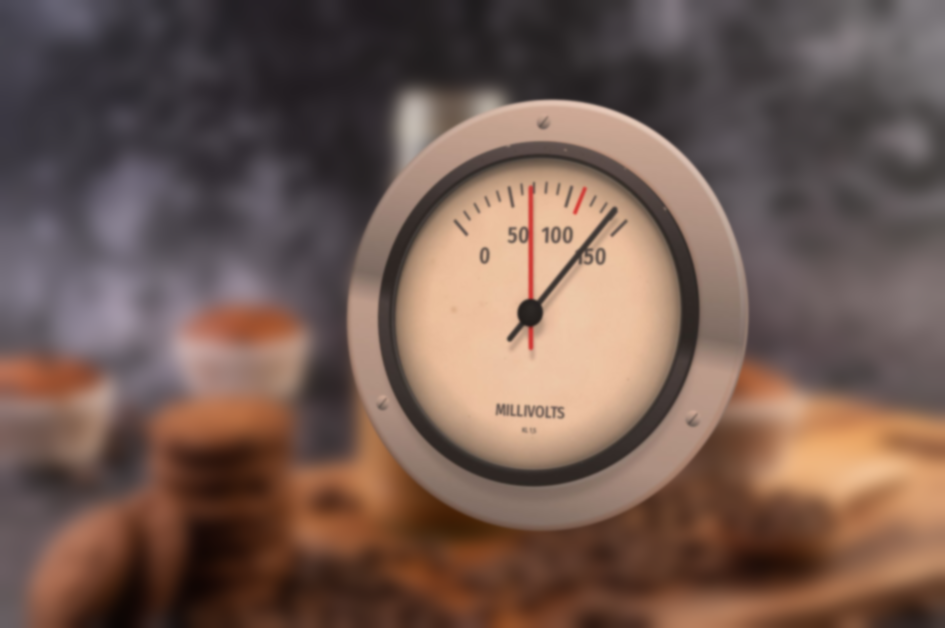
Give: 140 mV
